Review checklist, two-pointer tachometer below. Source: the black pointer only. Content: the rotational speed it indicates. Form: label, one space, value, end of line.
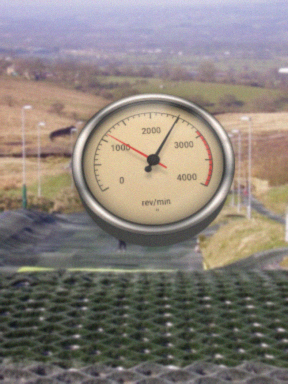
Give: 2500 rpm
